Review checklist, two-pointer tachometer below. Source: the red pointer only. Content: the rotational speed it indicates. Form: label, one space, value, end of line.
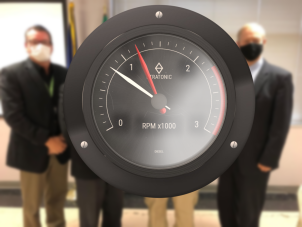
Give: 1200 rpm
